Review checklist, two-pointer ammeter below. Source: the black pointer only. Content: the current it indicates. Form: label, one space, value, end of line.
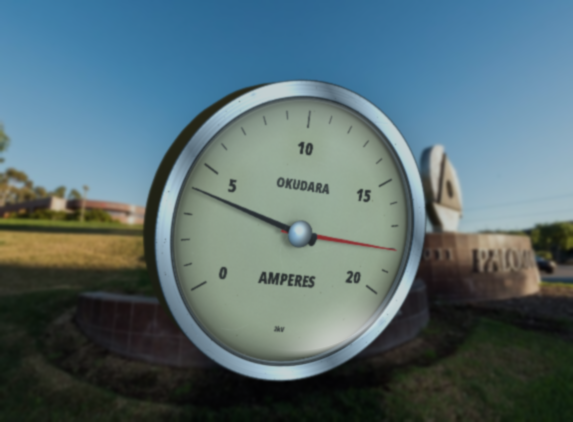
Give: 4 A
